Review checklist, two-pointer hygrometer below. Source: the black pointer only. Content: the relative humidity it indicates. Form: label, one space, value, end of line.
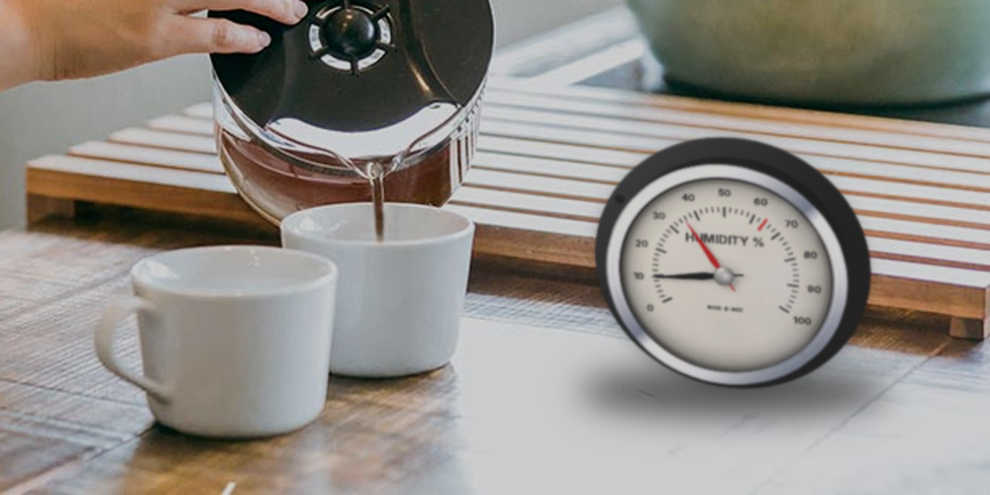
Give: 10 %
